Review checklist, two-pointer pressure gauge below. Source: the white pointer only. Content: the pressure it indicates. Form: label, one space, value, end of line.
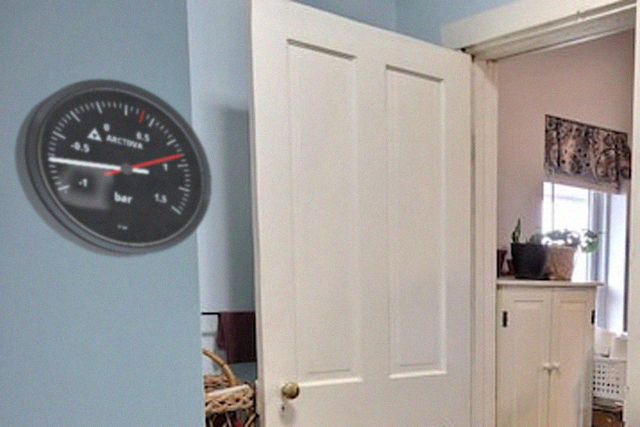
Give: -0.75 bar
